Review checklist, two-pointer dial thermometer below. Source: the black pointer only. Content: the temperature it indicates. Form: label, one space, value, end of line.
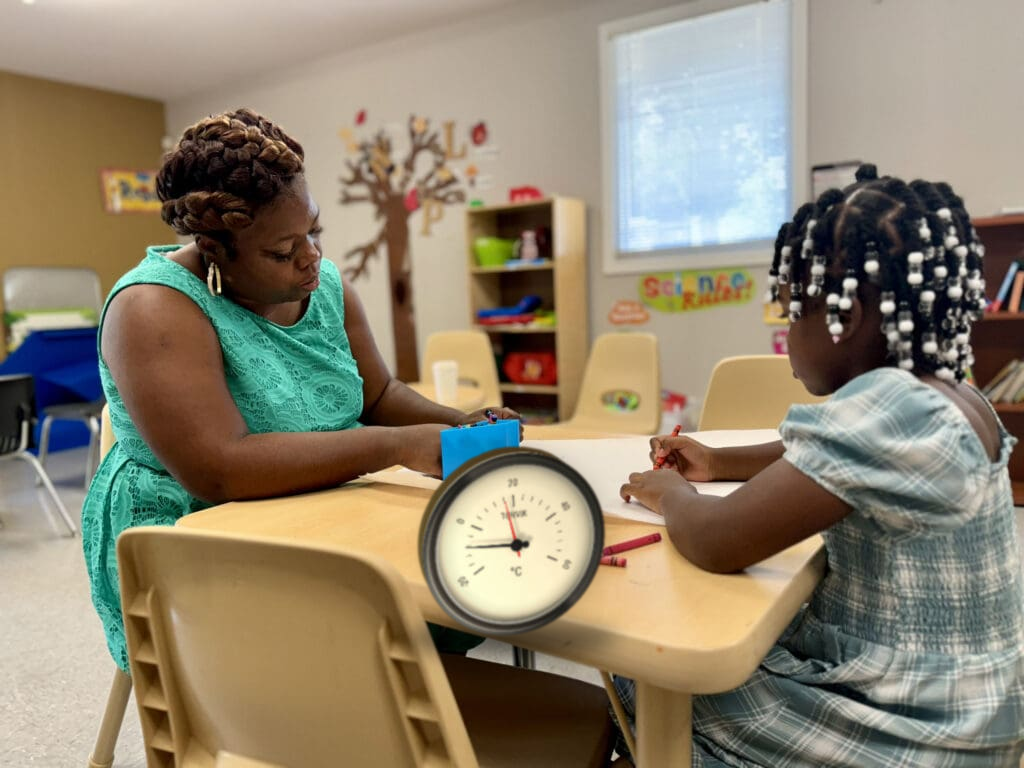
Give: -8 °C
